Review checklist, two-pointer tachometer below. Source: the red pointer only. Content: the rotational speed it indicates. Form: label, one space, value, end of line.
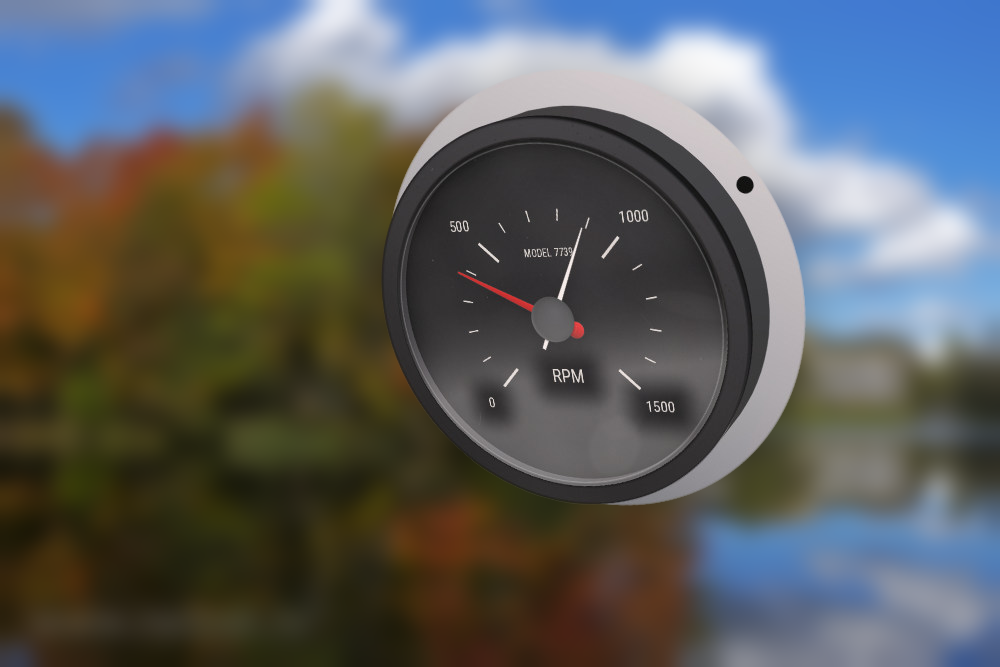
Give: 400 rpm
